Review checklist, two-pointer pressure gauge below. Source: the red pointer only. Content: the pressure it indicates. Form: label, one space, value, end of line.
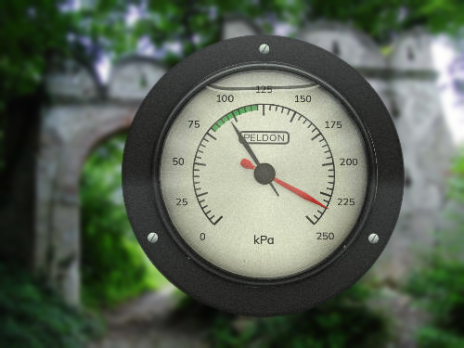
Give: 235 kPa
